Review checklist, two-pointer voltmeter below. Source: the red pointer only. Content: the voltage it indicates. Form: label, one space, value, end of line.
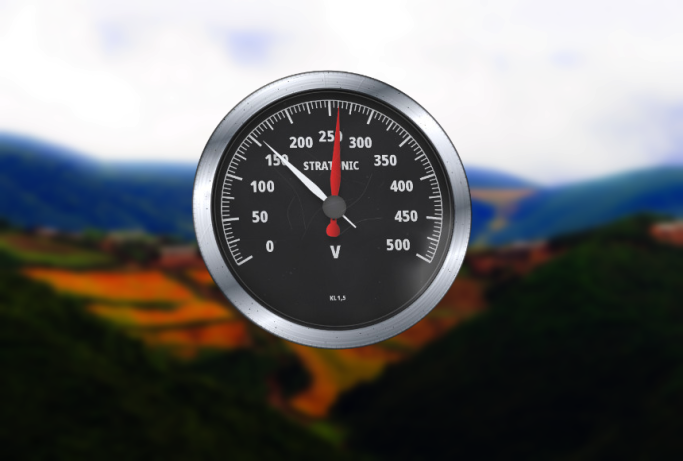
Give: 260 V
